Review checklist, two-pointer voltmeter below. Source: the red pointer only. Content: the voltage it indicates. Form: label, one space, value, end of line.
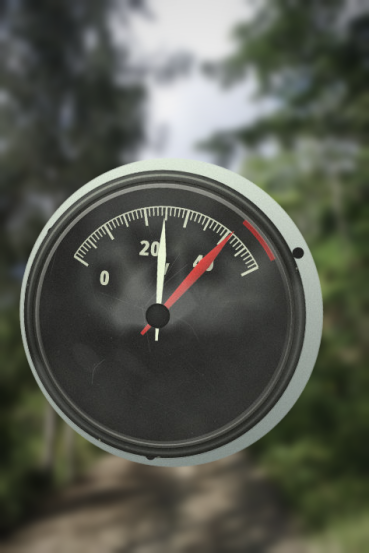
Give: 41 V
